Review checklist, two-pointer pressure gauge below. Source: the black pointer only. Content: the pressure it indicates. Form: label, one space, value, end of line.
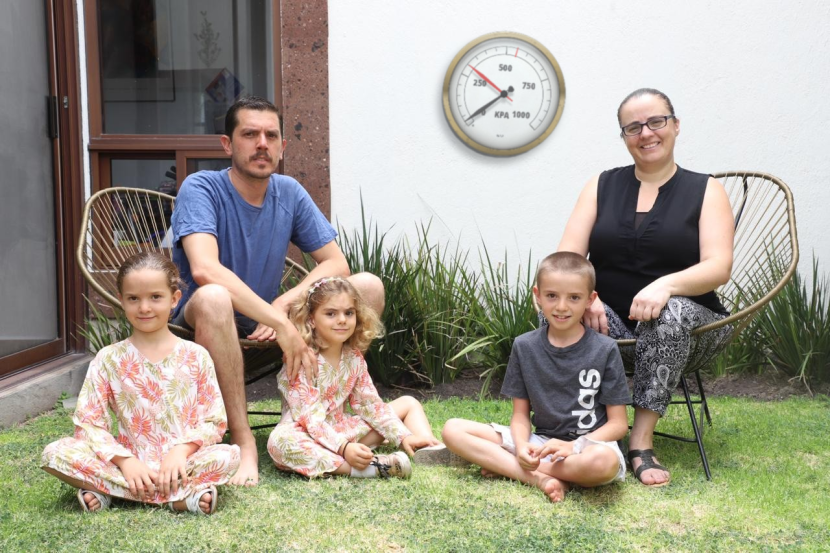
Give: 25 kPa
